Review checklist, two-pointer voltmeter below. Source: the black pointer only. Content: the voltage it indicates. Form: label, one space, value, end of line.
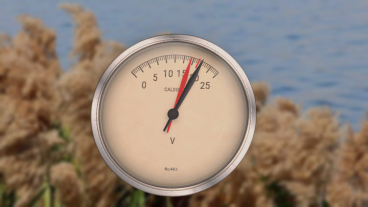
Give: 20 V
